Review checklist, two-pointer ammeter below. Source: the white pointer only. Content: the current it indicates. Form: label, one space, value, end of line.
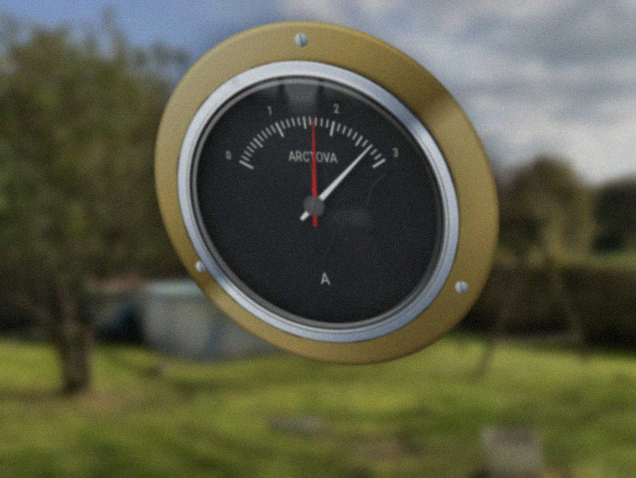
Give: 2.7 A
